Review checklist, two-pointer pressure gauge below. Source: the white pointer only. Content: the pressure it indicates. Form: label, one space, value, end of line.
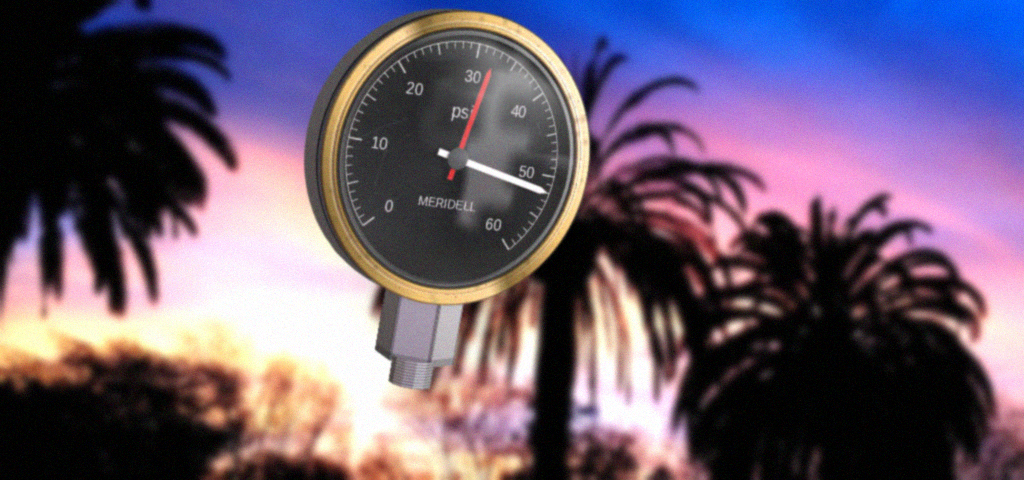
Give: 52 psi
